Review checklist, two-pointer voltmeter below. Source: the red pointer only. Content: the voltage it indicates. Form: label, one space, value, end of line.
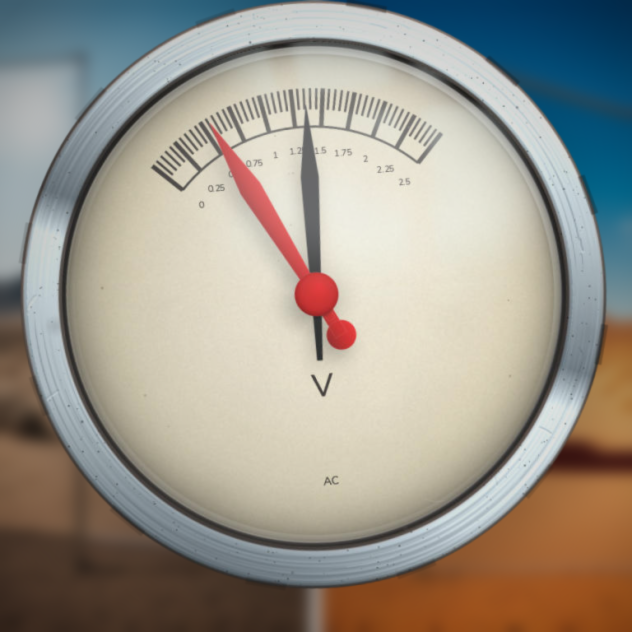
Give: 0.55 V
